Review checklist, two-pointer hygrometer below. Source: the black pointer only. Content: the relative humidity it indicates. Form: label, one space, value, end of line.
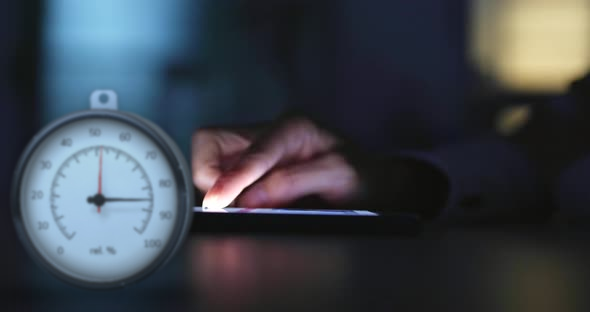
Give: 85 %
